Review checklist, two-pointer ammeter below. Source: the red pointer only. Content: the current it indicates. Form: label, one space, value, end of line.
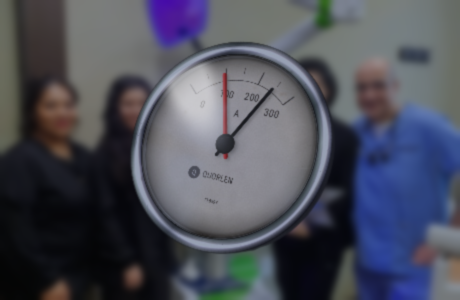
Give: 100 A
